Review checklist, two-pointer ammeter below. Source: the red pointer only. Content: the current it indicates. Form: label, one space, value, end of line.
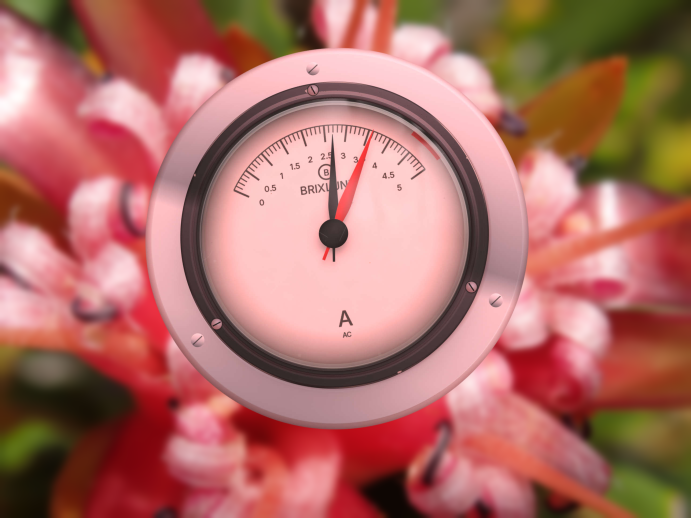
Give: 3.6 A
